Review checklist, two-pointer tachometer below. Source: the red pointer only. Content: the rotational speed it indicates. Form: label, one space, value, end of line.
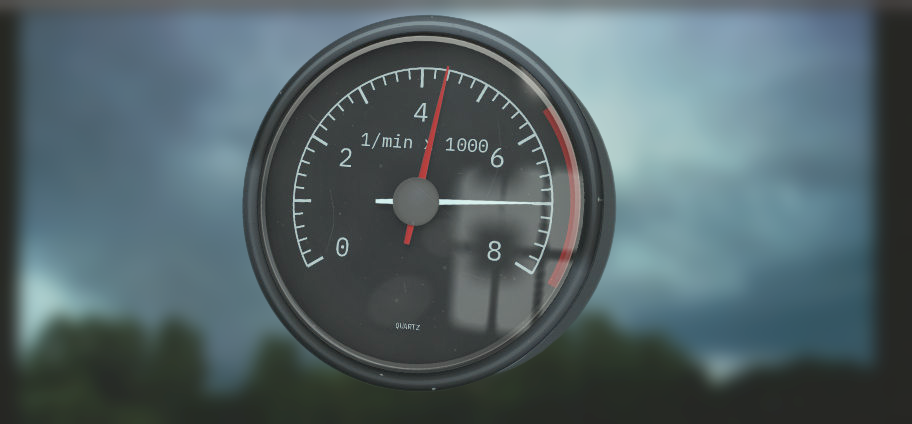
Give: 4400 rpm
